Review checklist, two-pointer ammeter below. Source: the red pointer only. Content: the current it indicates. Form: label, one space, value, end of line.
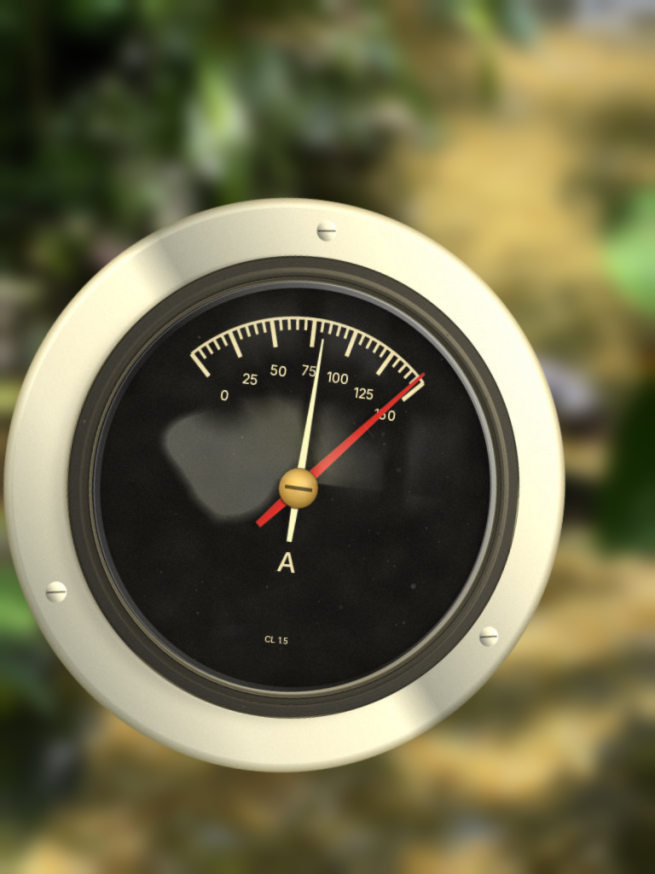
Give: 145 A
